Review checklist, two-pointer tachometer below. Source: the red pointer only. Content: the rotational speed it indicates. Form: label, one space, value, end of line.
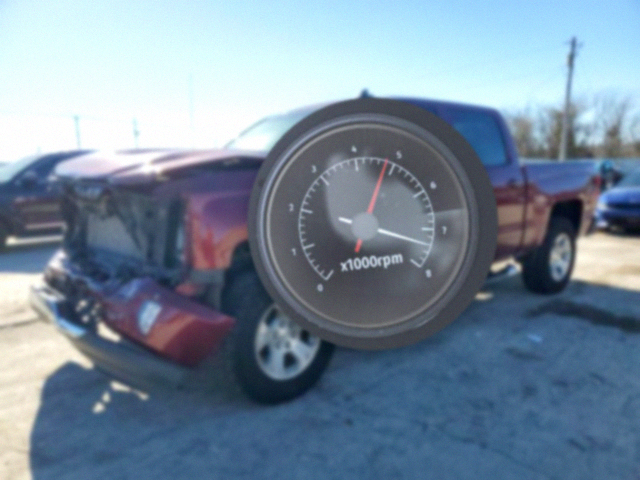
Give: 4800 rpm
